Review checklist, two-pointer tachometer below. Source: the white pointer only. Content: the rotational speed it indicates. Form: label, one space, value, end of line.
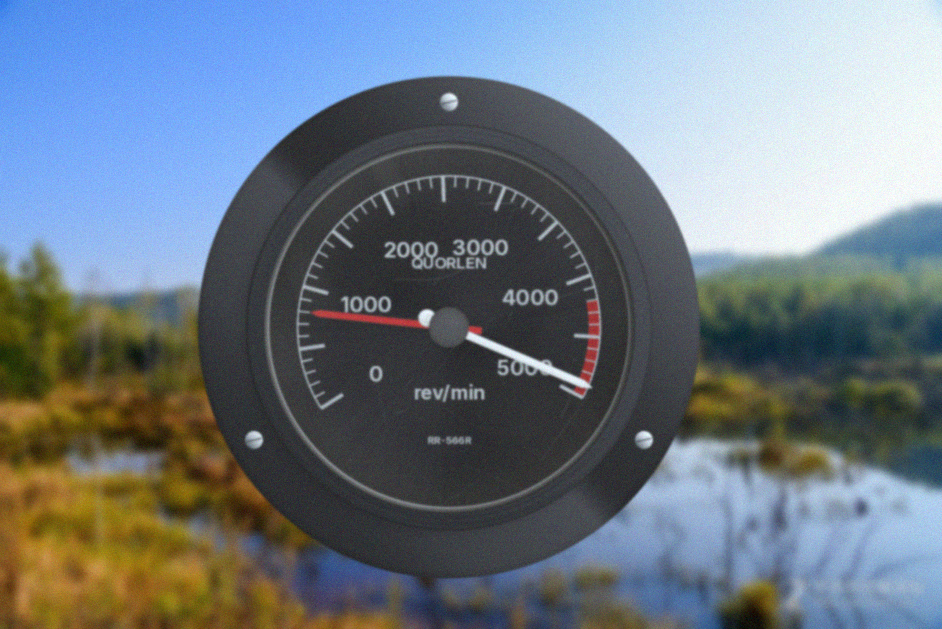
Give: 4900 rpm
